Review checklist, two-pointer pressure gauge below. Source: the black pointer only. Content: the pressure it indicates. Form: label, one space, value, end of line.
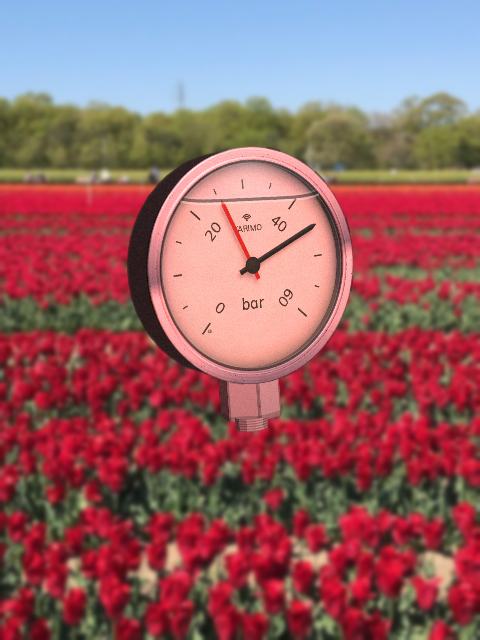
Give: 45 bar
